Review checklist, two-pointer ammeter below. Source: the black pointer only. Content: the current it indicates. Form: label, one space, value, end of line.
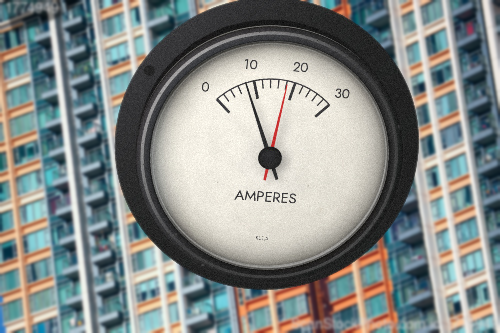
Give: 8 A
